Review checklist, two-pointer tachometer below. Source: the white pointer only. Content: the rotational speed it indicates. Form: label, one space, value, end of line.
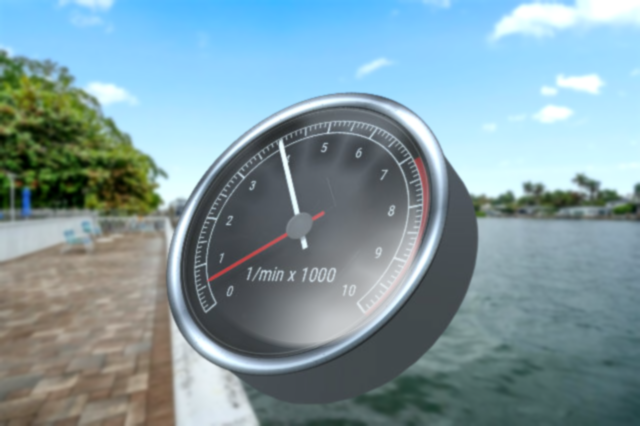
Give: 4000 rpm
